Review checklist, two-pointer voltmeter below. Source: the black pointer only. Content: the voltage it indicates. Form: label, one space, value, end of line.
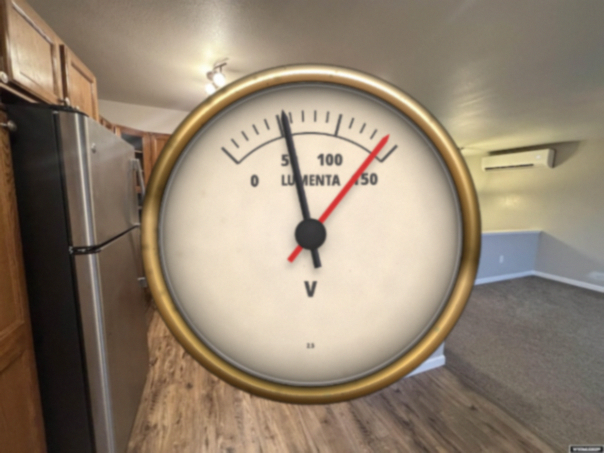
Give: 55 V
